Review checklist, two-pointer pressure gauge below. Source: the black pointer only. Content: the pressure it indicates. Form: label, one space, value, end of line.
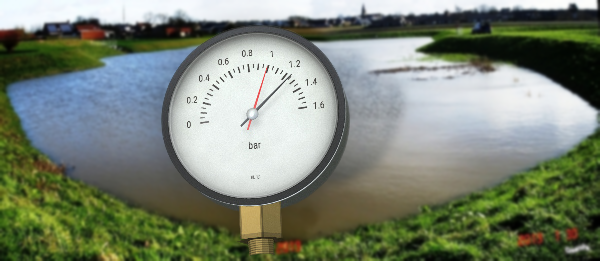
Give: 1.25 bar
